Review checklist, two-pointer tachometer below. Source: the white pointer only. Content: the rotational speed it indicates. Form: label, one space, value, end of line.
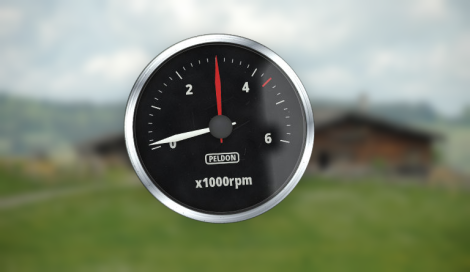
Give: 100 rpm
